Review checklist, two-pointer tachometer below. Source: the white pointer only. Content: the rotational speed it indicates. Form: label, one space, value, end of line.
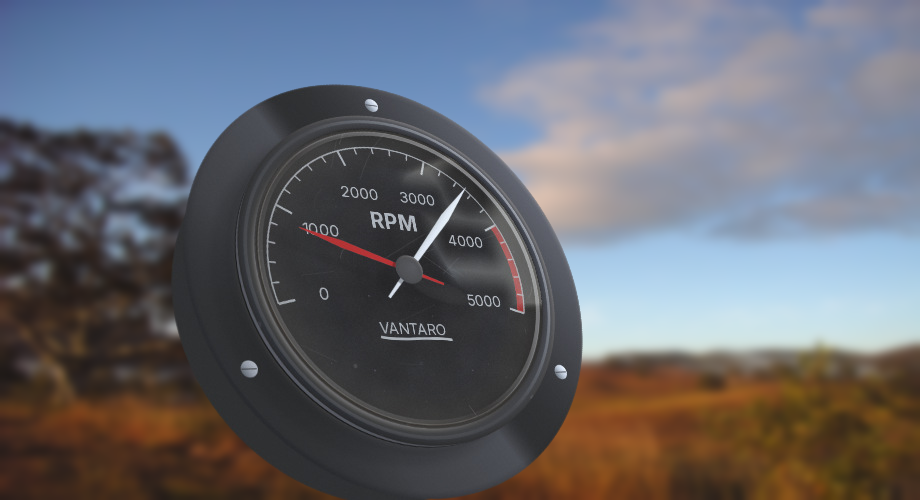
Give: 3500 rpm
